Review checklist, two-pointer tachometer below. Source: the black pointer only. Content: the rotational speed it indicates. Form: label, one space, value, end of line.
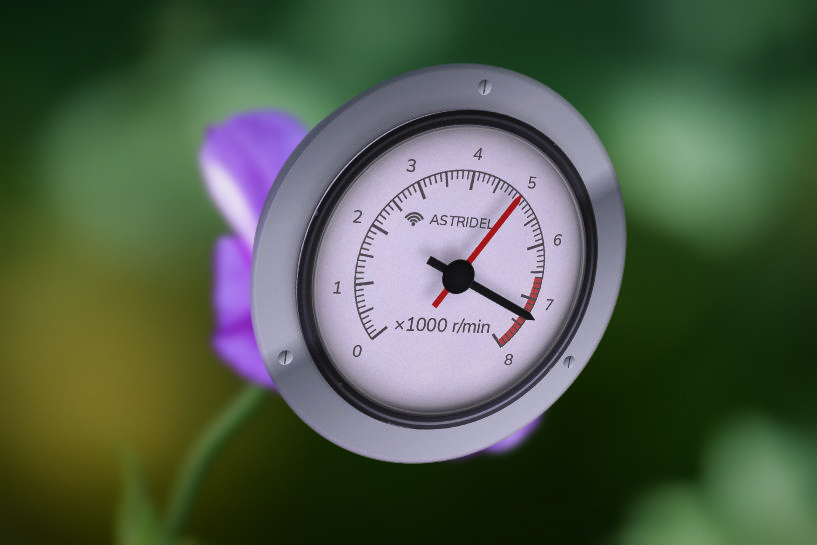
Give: 7300 rpm
